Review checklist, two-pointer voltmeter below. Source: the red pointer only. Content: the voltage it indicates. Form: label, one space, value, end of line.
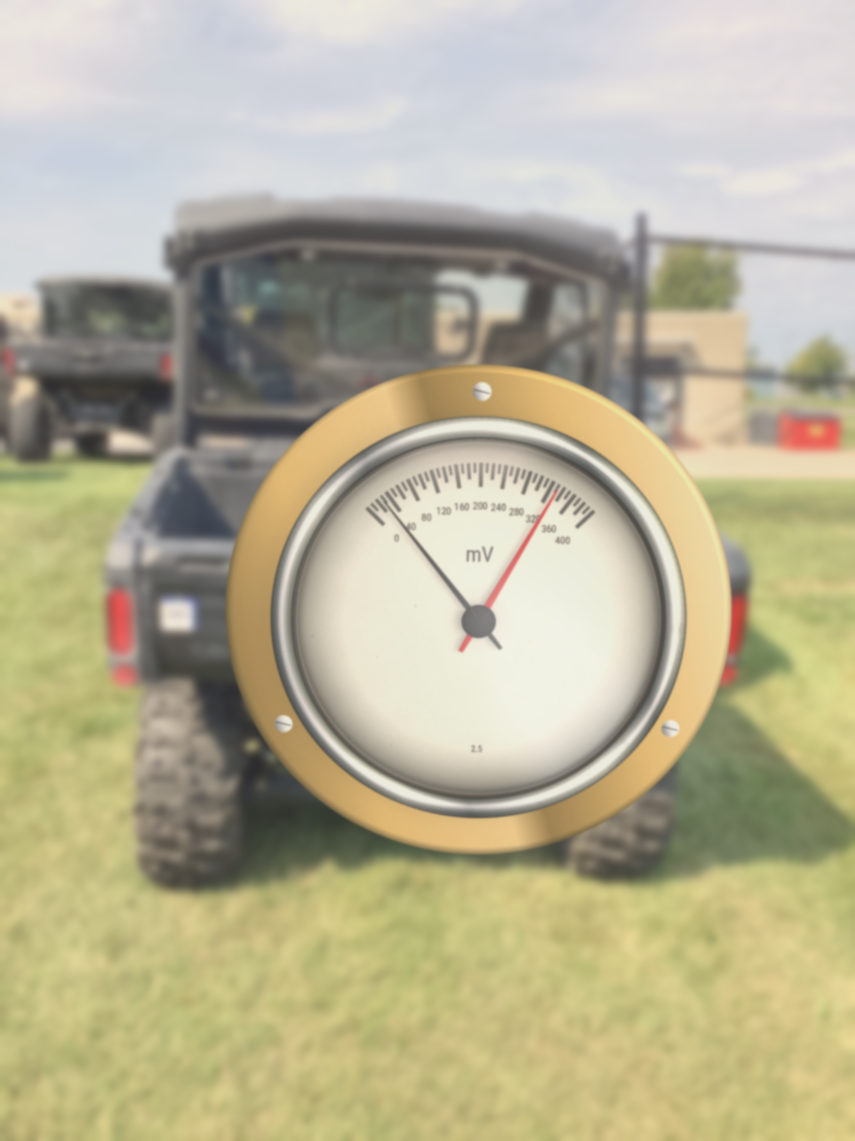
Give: 330 mV
